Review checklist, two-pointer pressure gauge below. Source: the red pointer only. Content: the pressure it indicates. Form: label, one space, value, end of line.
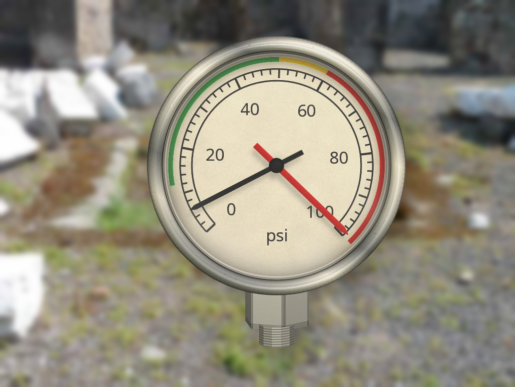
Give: 99 psi
